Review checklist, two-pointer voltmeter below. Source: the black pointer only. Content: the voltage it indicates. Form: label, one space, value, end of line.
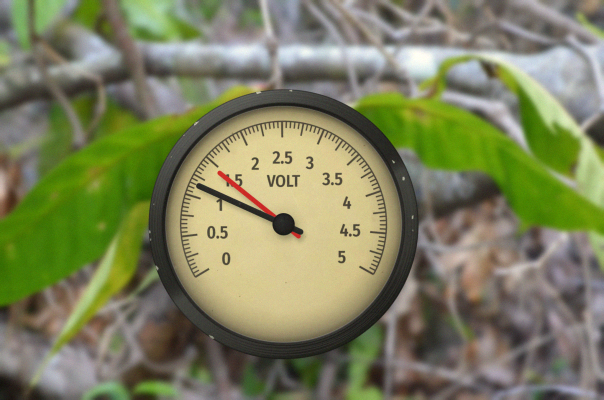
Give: 1.15 V
